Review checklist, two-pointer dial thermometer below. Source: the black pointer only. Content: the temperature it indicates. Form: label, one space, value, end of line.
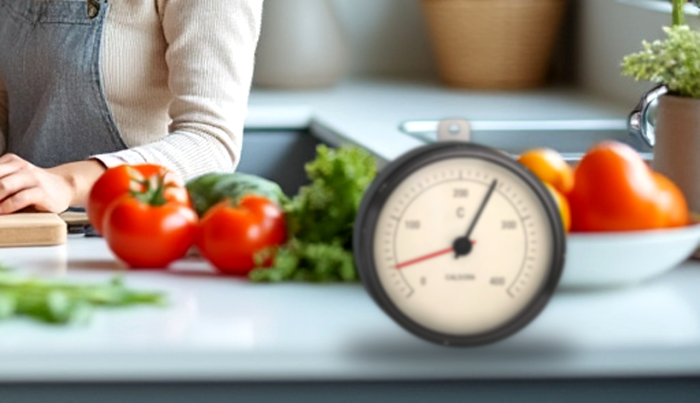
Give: 240 °C
